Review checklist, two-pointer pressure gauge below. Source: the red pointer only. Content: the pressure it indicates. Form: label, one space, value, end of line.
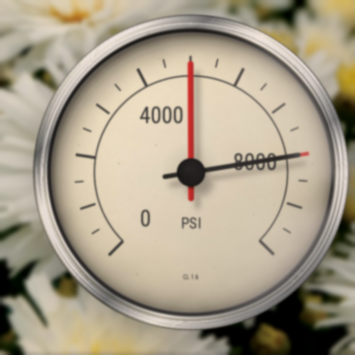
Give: 5000 psi
